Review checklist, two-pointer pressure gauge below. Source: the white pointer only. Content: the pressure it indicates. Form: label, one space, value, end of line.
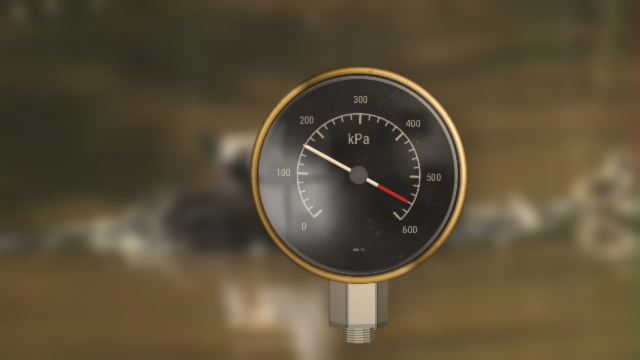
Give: 160 kPa
